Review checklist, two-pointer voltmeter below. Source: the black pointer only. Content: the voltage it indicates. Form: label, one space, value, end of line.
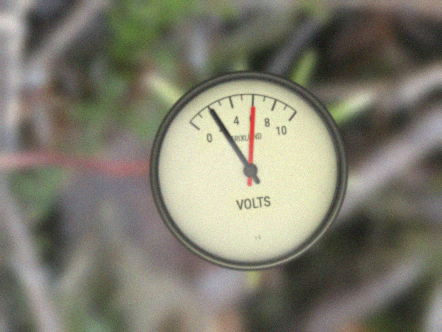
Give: 2 V
